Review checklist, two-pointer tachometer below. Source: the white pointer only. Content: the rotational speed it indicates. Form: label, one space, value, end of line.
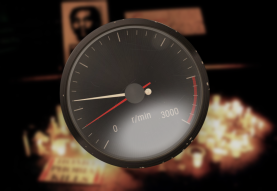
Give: 600 rpm
